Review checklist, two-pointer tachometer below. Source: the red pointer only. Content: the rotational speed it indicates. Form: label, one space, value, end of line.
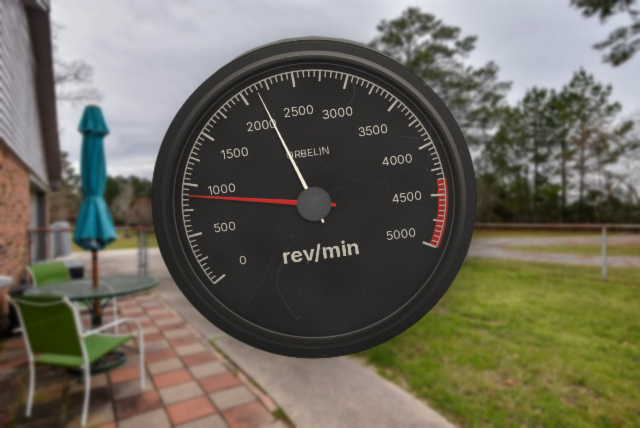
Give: 900 rpm
